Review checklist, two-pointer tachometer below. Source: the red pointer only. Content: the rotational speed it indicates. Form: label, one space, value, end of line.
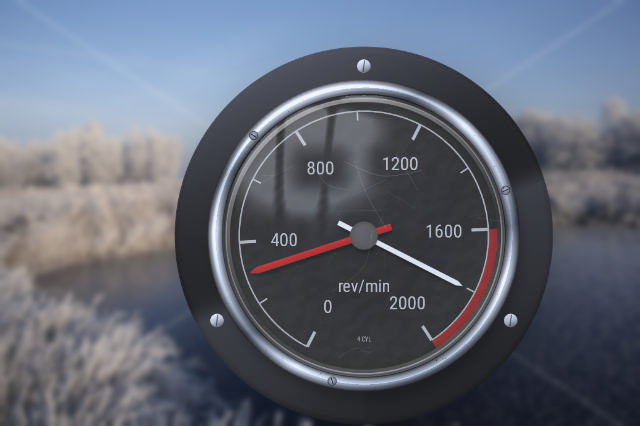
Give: 300 rpm
